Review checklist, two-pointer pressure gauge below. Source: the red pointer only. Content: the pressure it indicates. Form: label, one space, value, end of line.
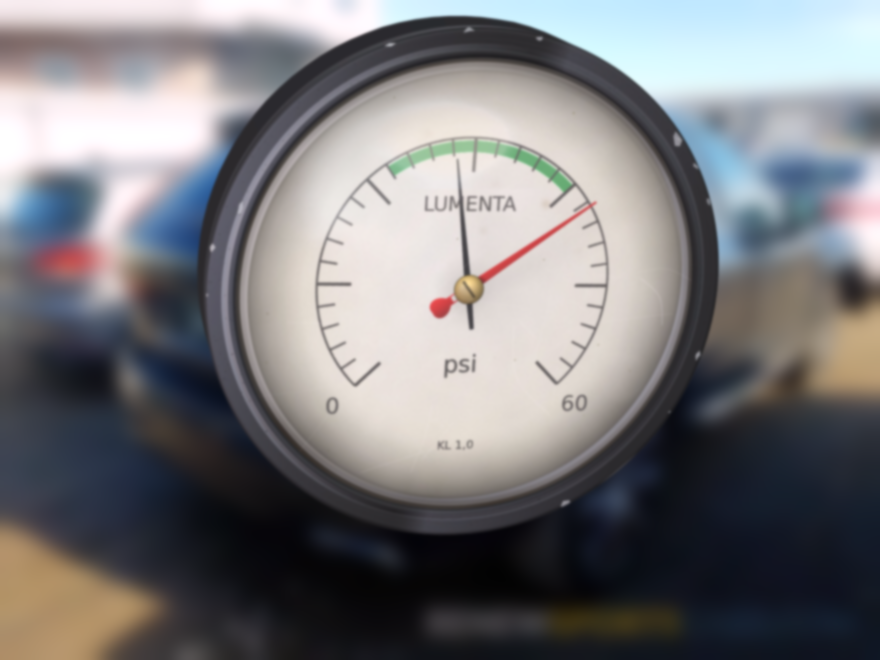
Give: 42 psi
